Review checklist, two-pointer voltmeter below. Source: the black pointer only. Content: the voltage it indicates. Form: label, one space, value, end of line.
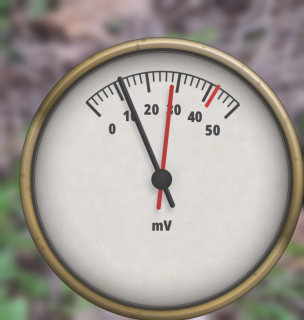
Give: 12 mV
